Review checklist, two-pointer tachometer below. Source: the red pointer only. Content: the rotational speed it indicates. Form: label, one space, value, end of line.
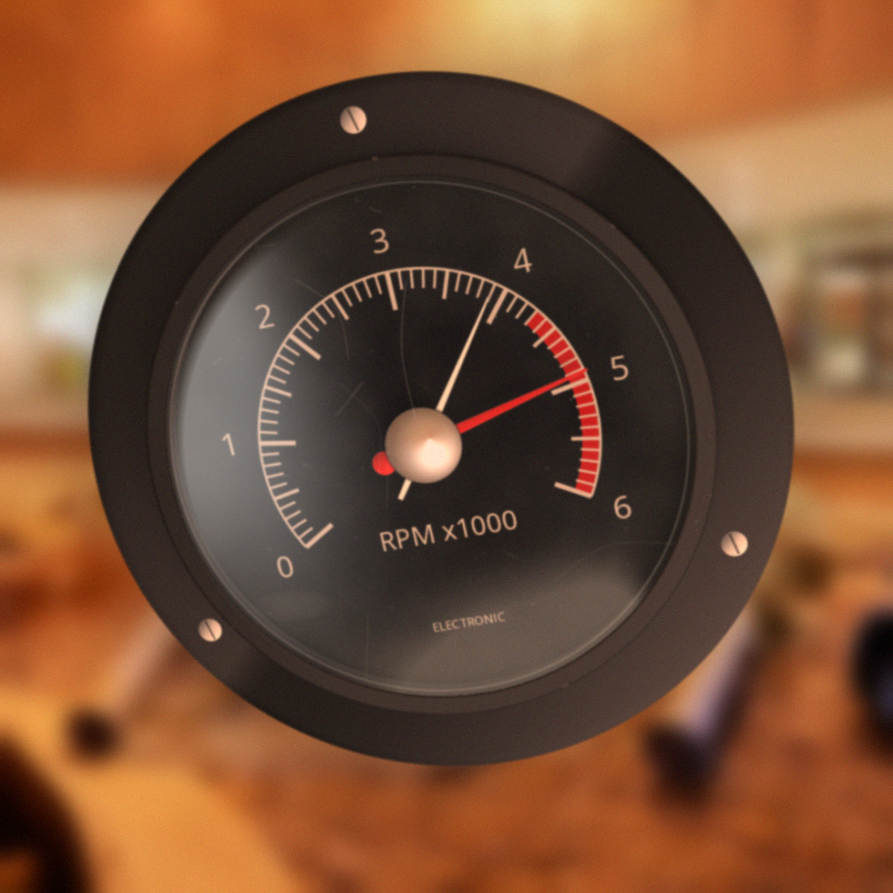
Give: 4900 rpm
